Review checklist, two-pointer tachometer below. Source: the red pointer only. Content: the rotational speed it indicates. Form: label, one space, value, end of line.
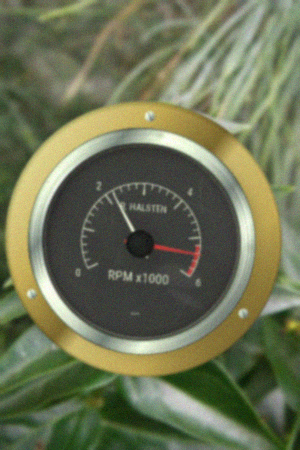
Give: 5400 rpm
